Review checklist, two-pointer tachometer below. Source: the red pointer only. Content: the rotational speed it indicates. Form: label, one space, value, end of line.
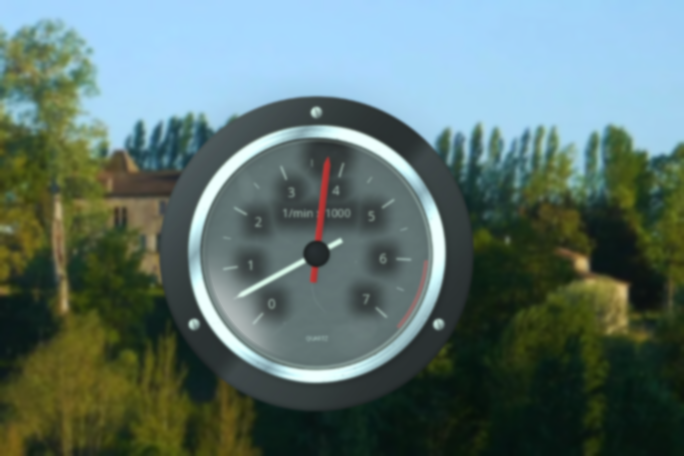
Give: 3750 rpm
